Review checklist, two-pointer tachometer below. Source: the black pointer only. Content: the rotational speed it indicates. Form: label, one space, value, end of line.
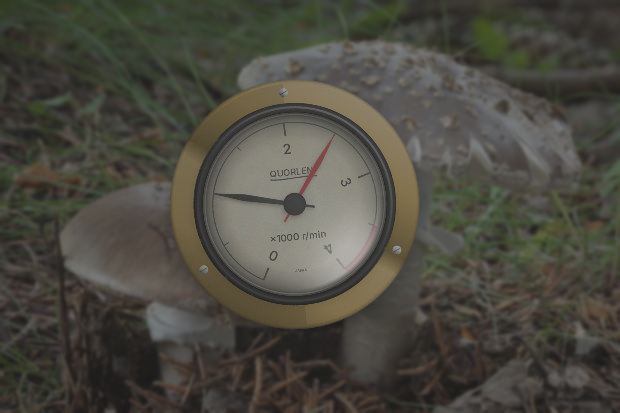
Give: 1000 rpm
